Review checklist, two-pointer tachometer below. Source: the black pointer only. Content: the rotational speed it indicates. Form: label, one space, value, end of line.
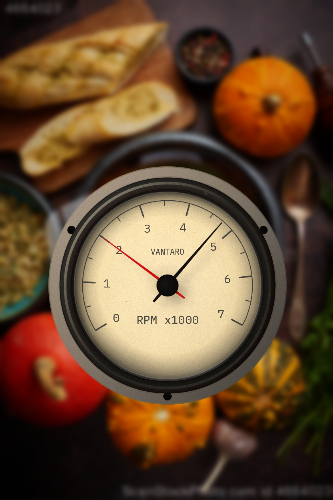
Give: 4750 rpm
